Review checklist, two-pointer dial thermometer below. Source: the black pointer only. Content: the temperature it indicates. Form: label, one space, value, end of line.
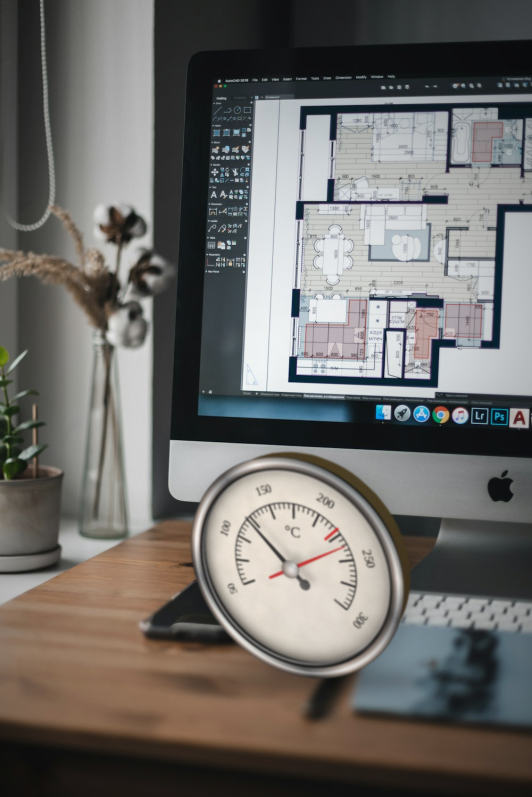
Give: 125 °C
